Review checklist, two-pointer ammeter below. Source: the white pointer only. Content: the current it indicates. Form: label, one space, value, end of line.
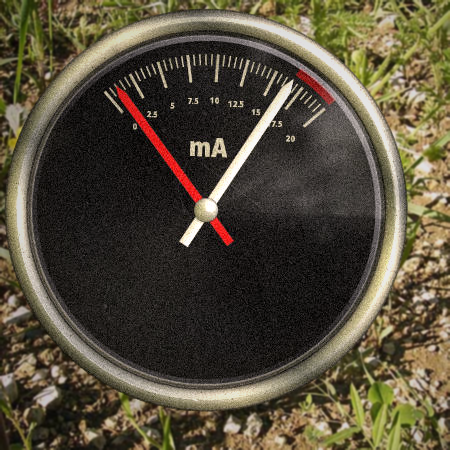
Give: 16.5 mA
